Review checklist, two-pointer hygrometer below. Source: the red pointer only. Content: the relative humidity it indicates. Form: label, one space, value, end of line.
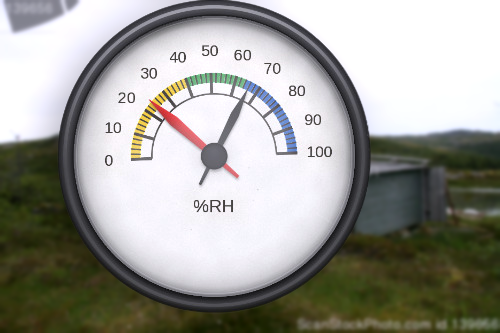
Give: 24 %
